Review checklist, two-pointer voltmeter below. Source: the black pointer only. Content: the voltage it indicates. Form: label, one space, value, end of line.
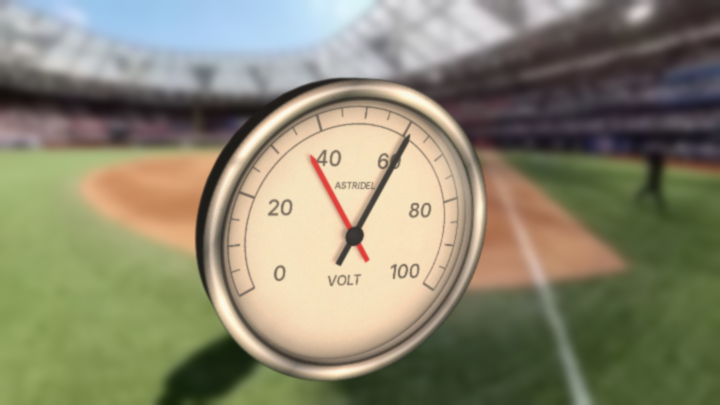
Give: 60 V
